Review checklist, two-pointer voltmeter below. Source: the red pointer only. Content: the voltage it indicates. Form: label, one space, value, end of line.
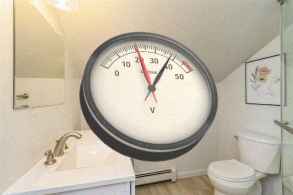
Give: 20 V
